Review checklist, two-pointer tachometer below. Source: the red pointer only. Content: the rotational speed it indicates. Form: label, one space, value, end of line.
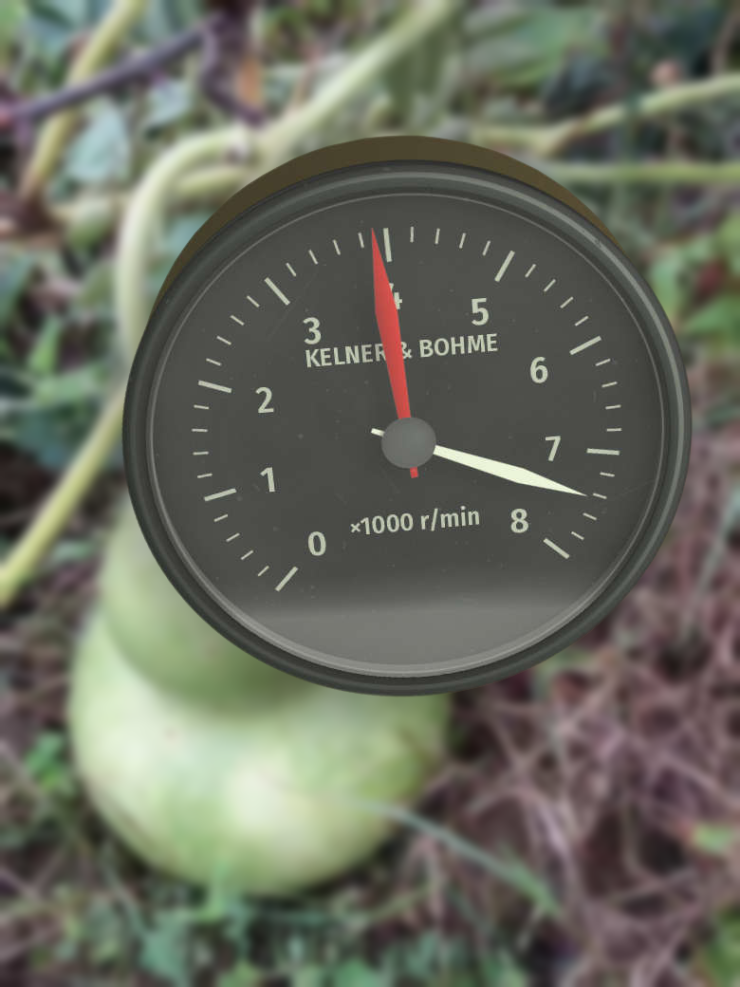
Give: 3900 rpm
